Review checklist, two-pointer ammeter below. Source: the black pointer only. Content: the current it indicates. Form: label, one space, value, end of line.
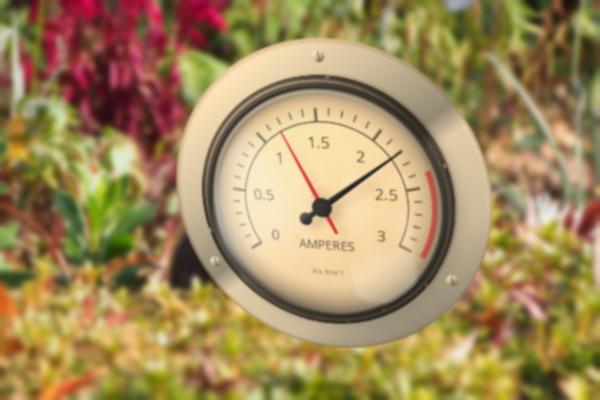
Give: 2.2 A
